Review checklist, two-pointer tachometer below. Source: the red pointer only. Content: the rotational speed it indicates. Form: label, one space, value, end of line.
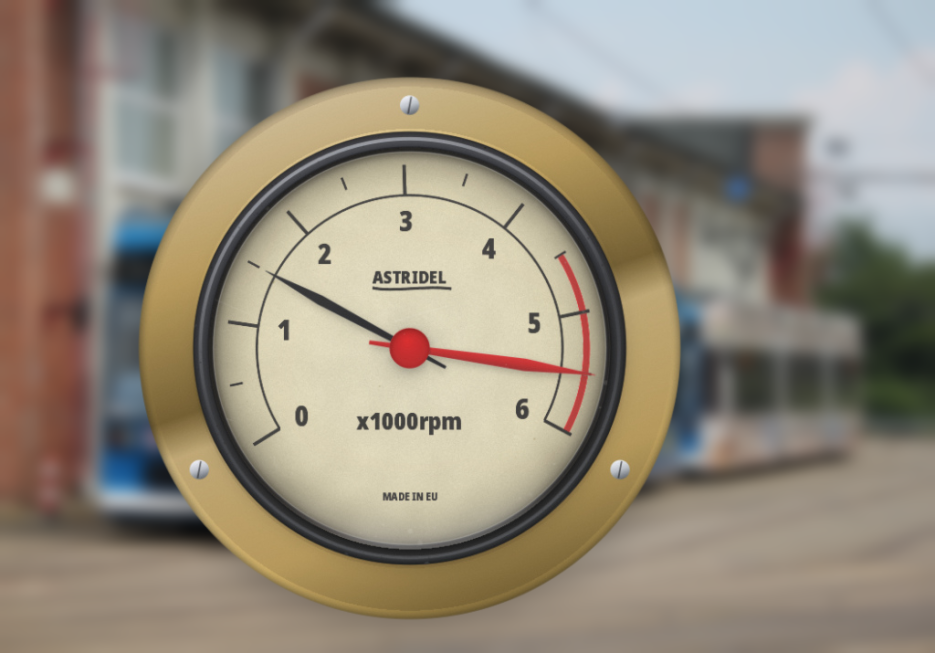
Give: 5500 rpm
